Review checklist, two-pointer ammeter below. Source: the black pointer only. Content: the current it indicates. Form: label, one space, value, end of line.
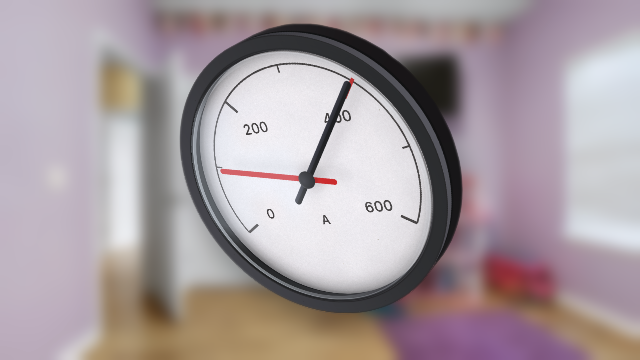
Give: 400 A
